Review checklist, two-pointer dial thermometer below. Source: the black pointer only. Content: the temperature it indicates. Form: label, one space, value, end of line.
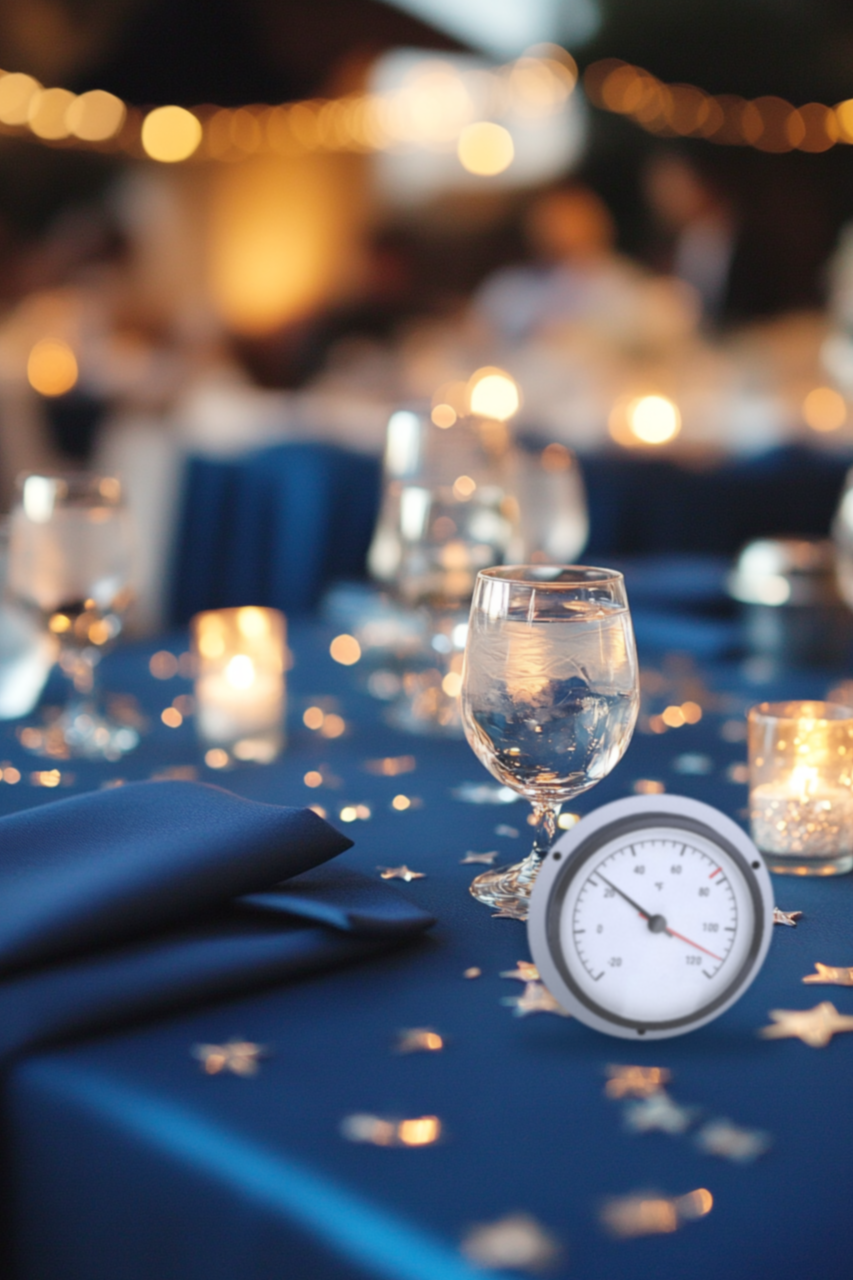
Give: 24 °F
